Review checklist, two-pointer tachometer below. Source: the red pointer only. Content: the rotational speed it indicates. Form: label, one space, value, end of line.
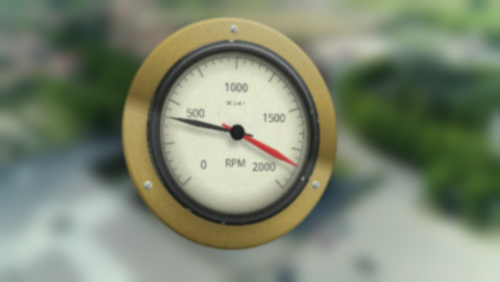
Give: 1850 rpm
